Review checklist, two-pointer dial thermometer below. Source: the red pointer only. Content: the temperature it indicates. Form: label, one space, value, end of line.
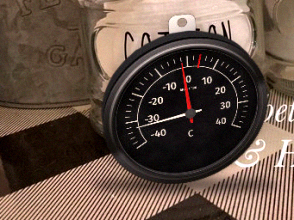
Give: -2 °C
